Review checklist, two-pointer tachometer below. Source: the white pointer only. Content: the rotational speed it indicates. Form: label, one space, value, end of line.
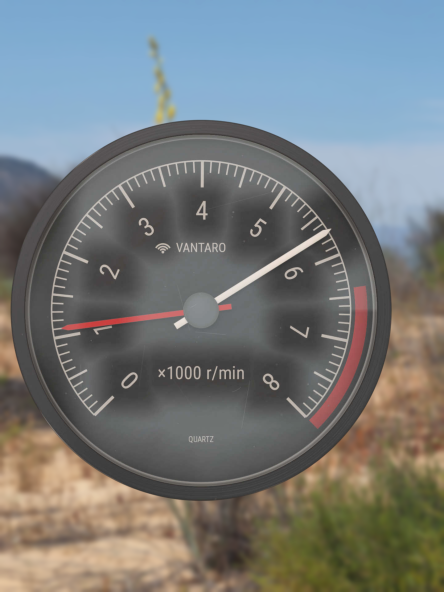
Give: 5700 rpm
